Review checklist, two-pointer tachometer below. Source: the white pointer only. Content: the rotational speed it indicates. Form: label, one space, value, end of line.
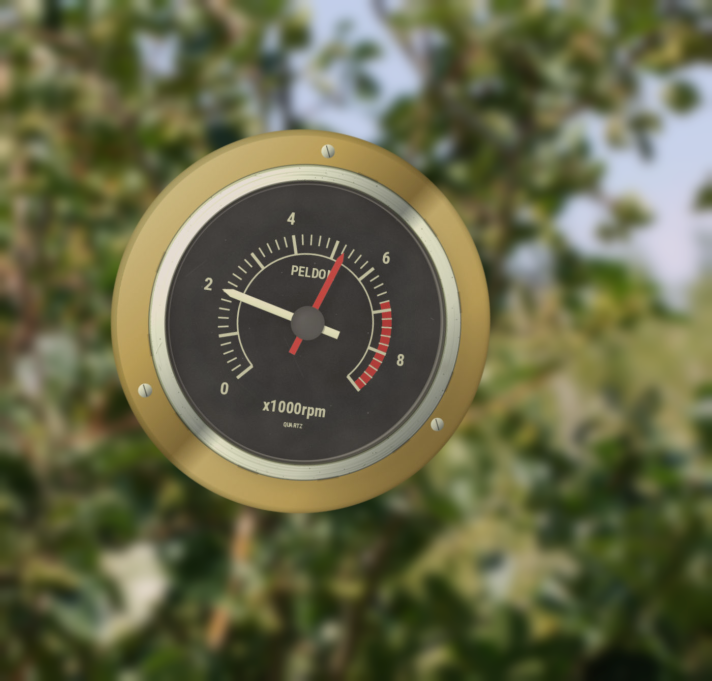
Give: 2000 rpm
